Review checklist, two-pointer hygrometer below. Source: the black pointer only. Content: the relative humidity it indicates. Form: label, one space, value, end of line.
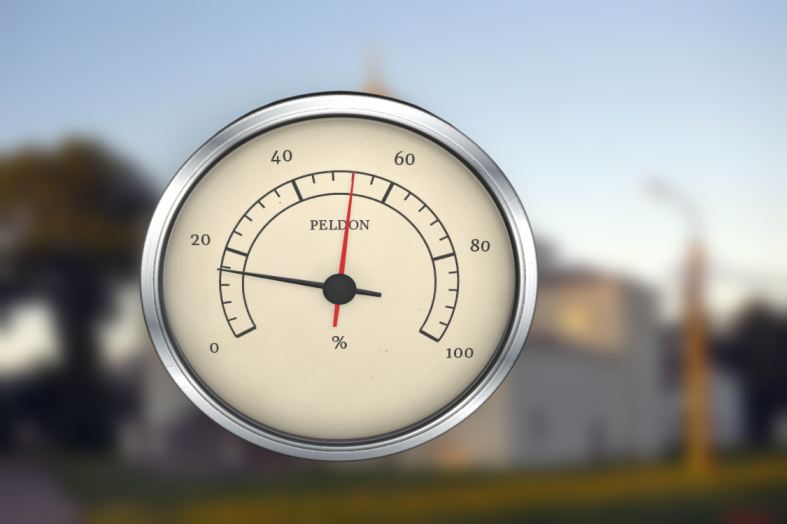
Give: 16 %
